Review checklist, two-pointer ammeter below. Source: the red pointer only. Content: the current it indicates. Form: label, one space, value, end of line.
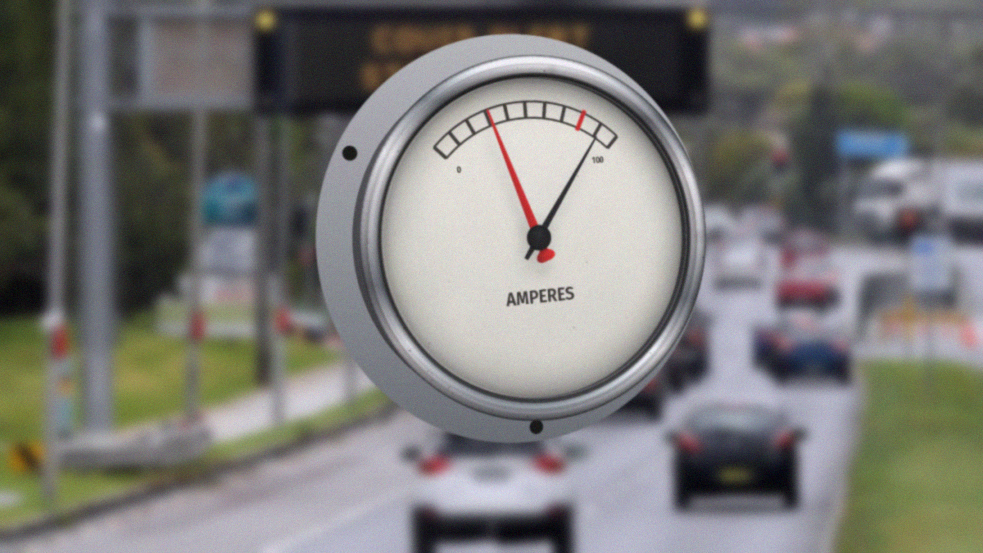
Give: 30 A
